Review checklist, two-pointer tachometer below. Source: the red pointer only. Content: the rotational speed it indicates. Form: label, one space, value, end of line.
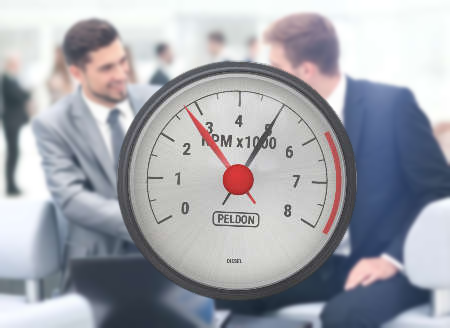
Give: 2750 rpm
